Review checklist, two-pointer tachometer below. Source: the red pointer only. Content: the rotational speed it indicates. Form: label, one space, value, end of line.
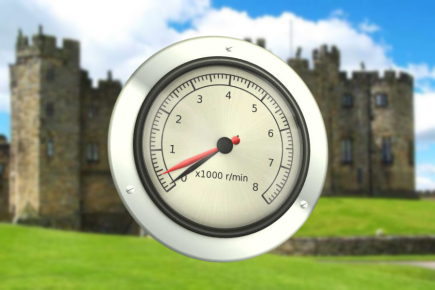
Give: 400 rpm
